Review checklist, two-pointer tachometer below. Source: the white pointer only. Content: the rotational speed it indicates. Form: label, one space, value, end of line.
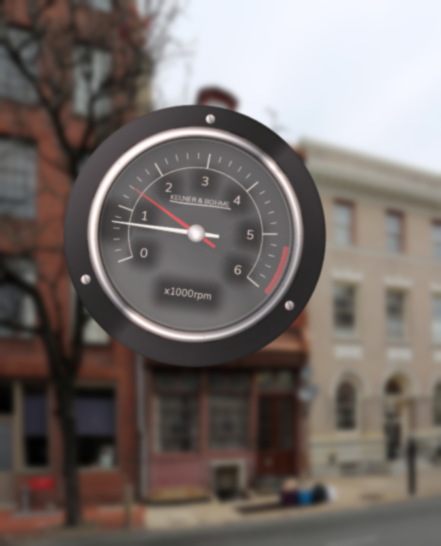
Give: 700 rpm
